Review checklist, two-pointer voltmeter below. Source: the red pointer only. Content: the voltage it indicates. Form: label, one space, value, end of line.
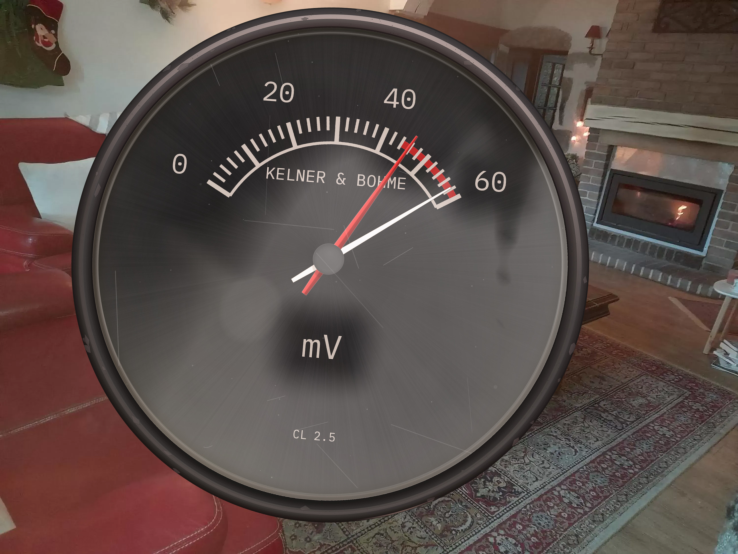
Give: 46 mV
